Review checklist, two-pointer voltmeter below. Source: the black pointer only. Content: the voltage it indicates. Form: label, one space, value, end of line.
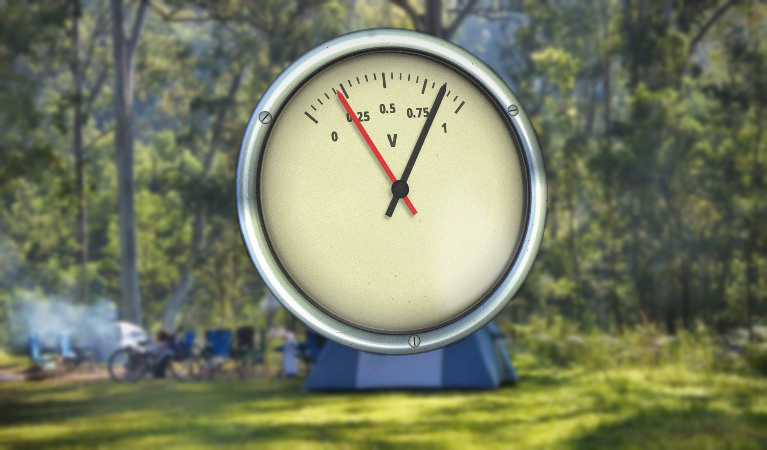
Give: 0.85 V
